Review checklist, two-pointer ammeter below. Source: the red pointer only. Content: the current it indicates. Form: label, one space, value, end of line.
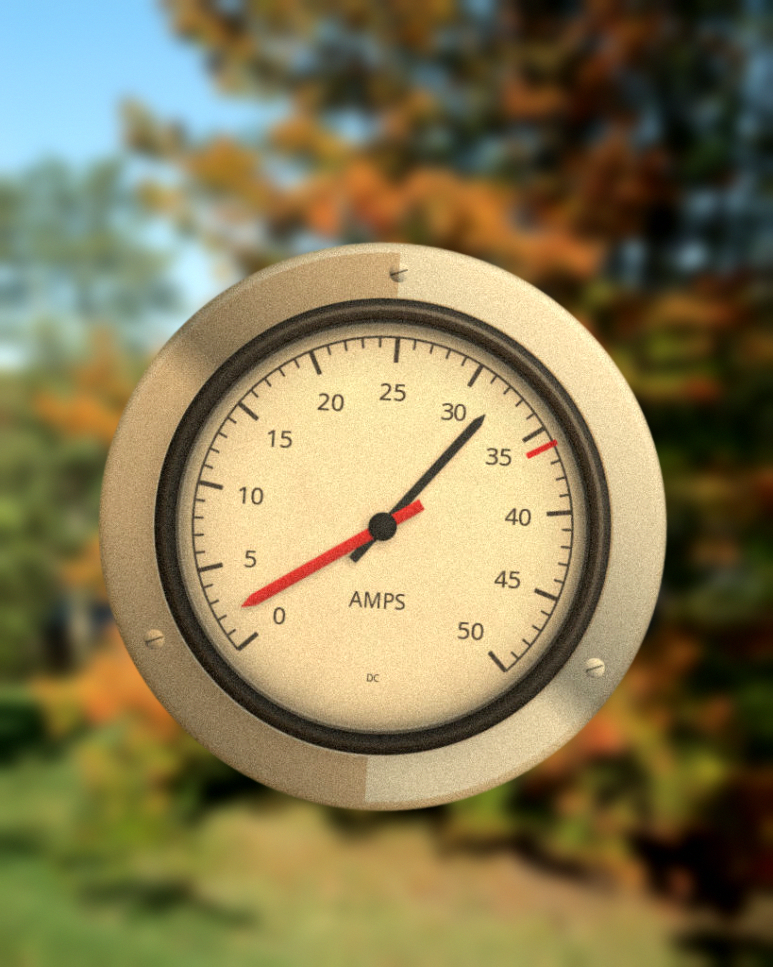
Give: 2 A
